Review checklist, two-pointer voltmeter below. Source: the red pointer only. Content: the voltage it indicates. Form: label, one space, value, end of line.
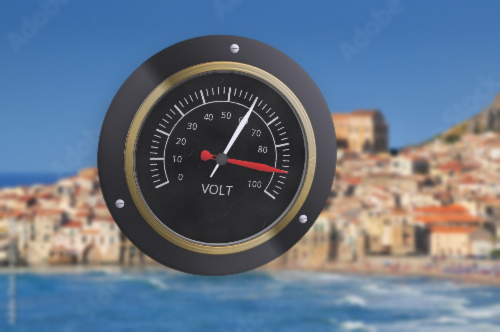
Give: 90 V
